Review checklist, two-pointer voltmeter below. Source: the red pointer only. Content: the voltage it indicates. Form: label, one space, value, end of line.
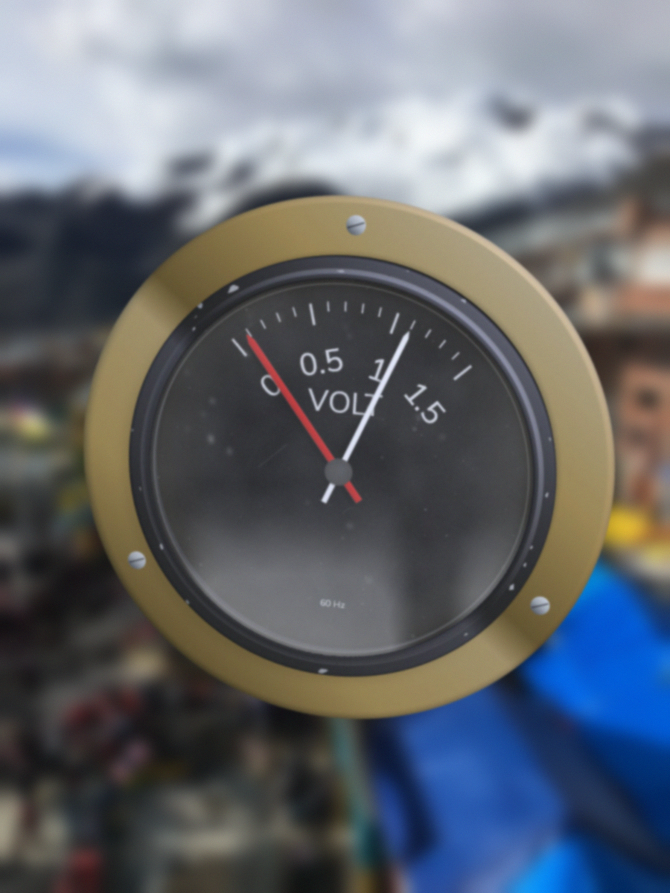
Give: 0.1 V
